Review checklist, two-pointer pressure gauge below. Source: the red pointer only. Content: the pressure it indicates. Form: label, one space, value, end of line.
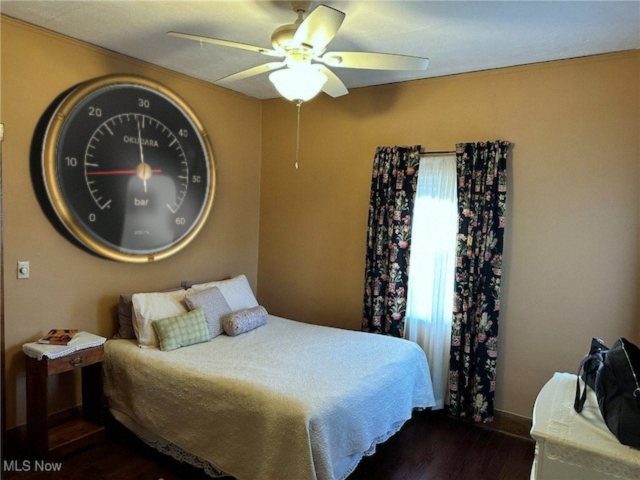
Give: 8 bar
